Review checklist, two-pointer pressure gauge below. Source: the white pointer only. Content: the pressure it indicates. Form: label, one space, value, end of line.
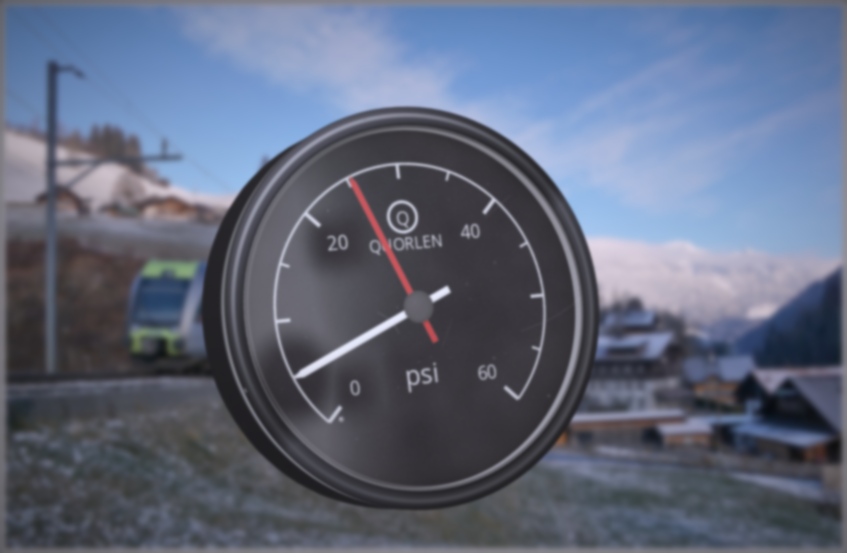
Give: 5 psi
